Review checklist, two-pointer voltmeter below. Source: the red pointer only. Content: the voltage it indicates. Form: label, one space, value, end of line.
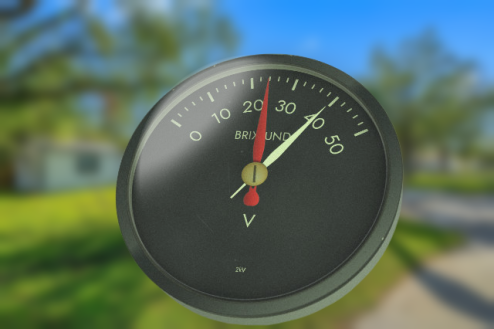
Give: 24 V
